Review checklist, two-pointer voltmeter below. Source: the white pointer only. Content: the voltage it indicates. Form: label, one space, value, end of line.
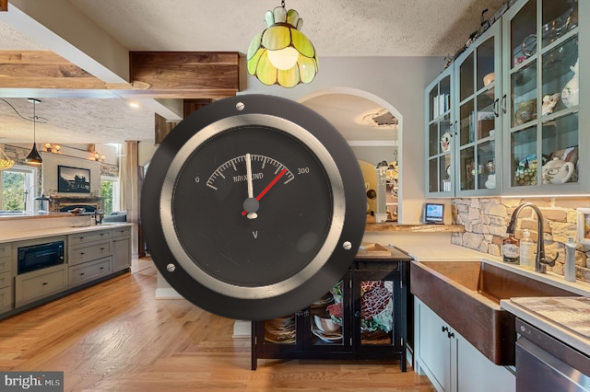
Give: 150 V
